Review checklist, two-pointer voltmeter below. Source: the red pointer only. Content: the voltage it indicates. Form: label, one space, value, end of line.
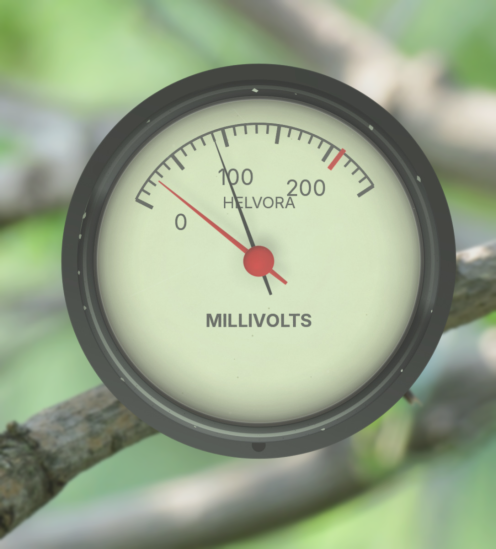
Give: 25 mV
